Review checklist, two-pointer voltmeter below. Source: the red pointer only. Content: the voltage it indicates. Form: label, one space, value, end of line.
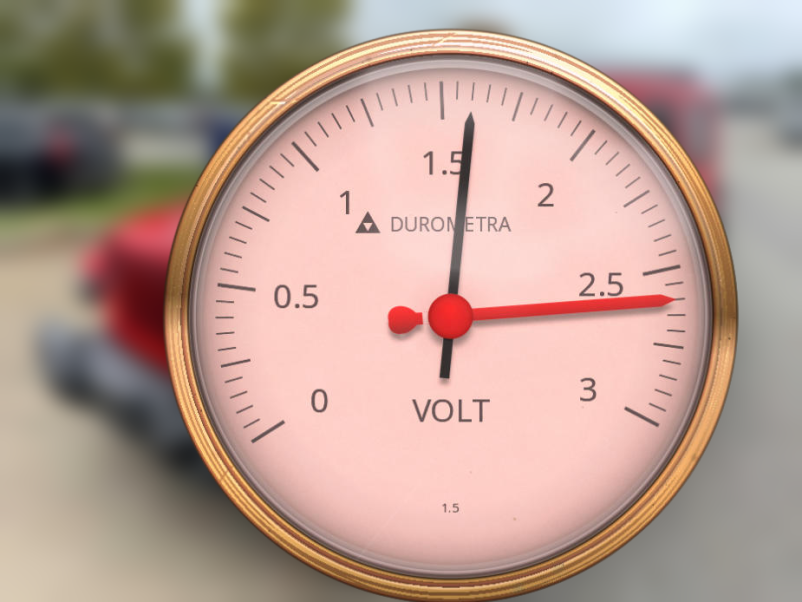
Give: 2.6 V
